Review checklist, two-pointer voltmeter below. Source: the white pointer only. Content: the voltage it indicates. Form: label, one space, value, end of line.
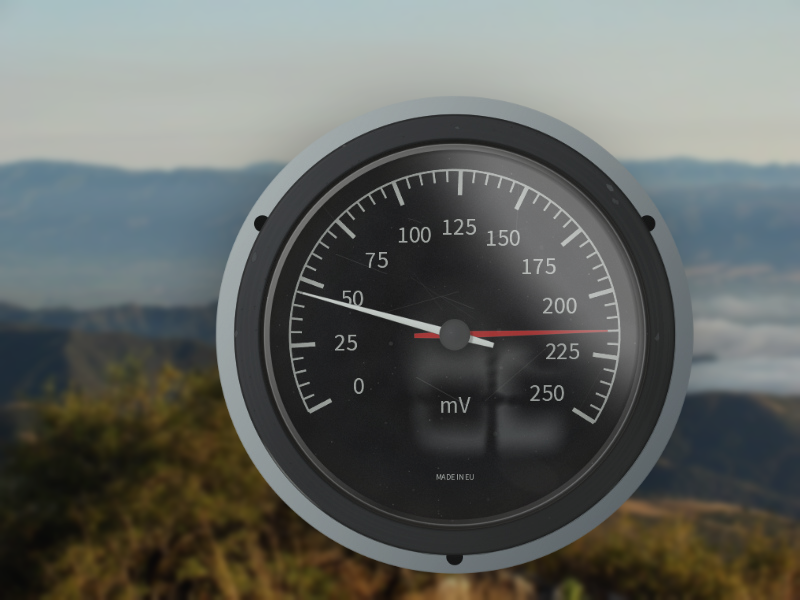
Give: 45 mV
